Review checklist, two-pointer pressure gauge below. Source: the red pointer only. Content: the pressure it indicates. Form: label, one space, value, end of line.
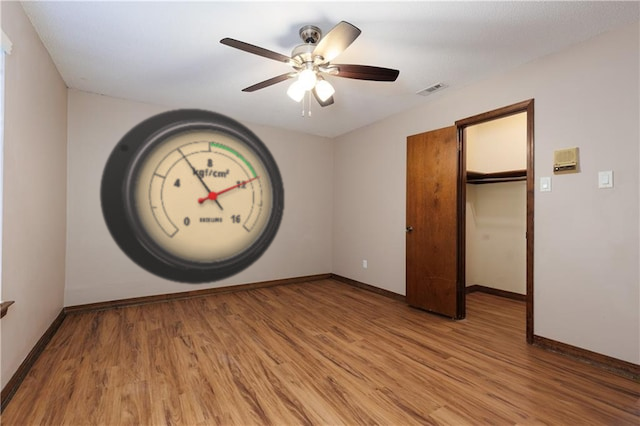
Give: 12 kg/cm²
